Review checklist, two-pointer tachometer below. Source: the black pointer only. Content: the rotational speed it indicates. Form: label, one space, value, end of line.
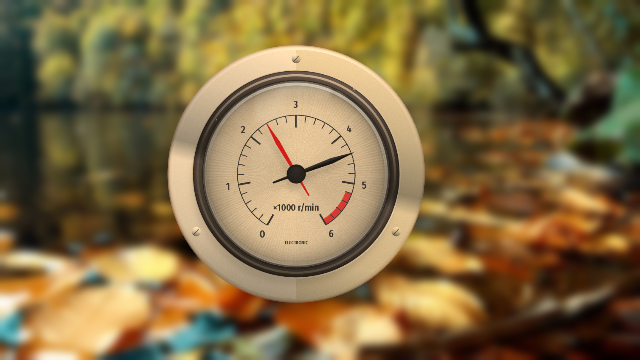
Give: 4400 rpm
